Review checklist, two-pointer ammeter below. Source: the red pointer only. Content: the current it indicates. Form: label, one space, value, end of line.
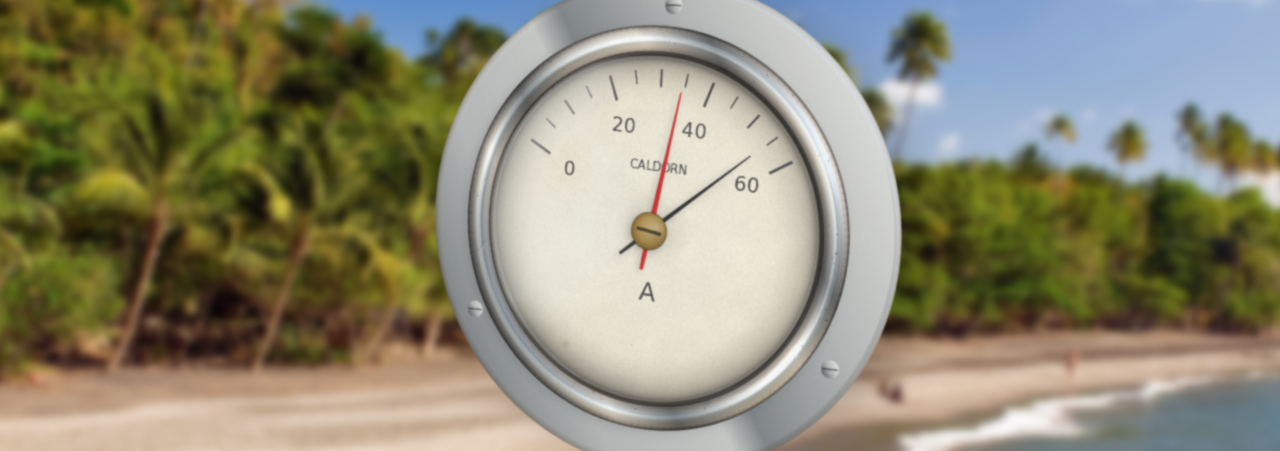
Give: 35 A
